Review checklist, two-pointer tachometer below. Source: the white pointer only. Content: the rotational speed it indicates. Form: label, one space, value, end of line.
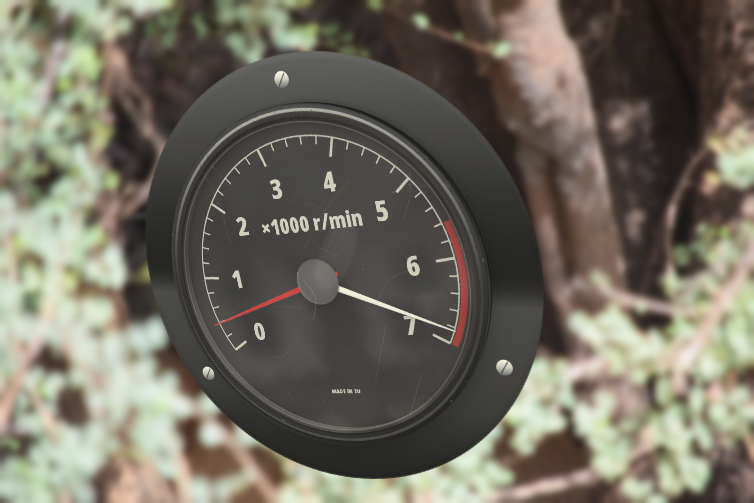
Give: 6800 rpm
